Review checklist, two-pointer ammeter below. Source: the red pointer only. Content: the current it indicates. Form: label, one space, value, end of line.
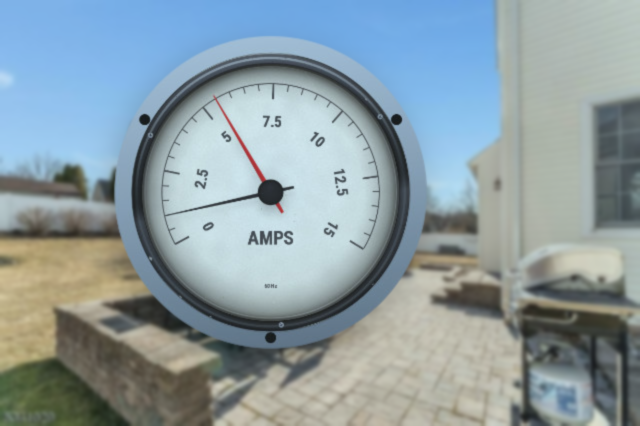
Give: 5.5 A
